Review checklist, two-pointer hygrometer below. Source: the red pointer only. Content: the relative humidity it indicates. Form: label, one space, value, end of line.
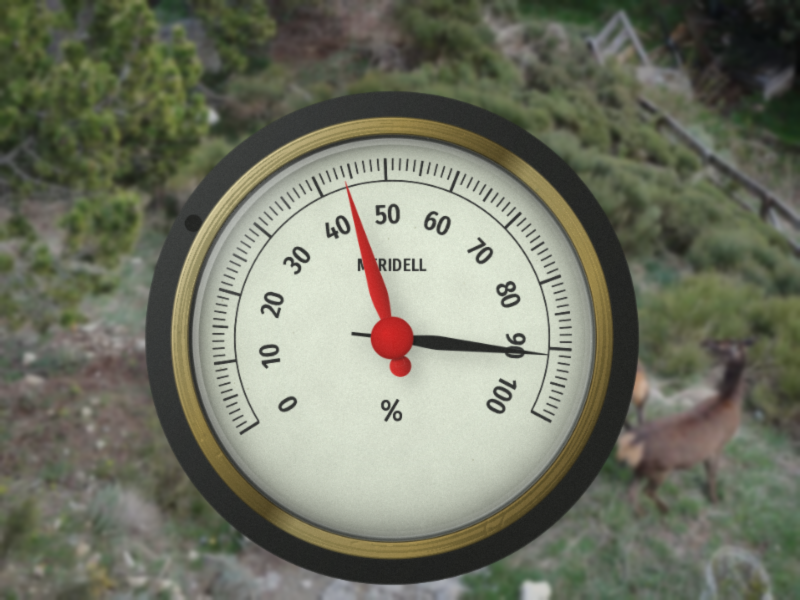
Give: 44 %
